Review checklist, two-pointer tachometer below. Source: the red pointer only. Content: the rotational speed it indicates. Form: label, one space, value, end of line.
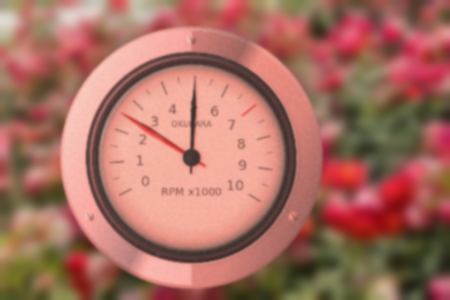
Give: 2500 rpm
